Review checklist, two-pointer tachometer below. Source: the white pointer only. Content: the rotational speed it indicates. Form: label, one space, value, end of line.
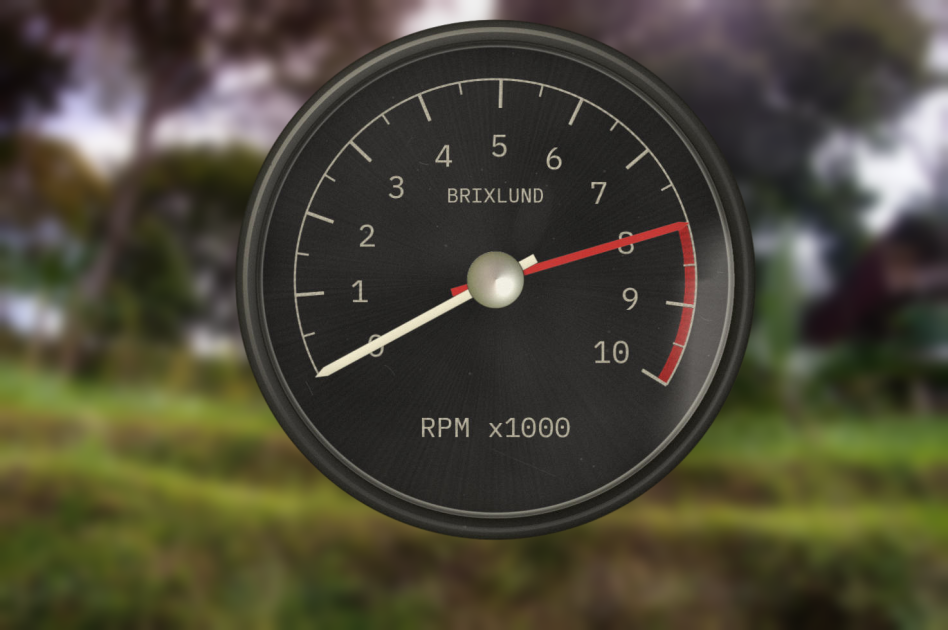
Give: 0 rpm
